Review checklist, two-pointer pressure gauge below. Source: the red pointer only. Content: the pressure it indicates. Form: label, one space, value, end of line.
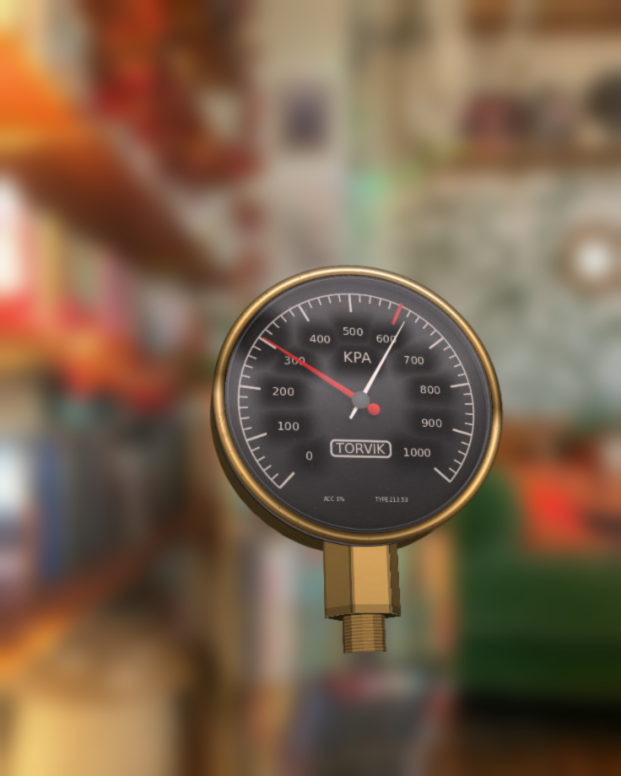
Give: 300 kPa
